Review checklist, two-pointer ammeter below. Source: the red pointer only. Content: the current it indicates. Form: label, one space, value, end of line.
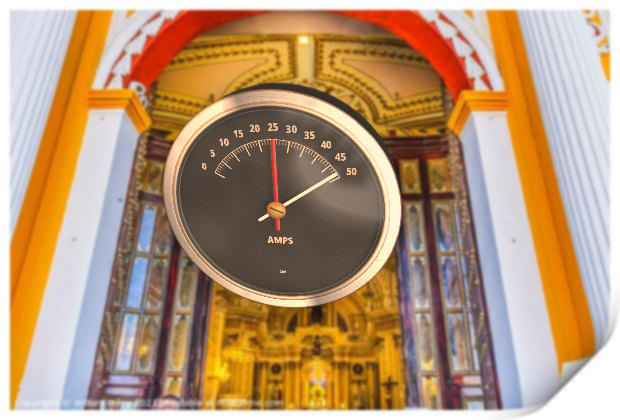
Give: 25 A
